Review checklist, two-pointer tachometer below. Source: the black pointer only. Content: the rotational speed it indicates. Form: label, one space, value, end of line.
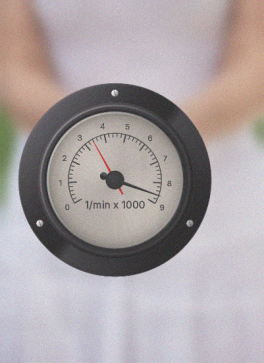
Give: 8600 rpm
